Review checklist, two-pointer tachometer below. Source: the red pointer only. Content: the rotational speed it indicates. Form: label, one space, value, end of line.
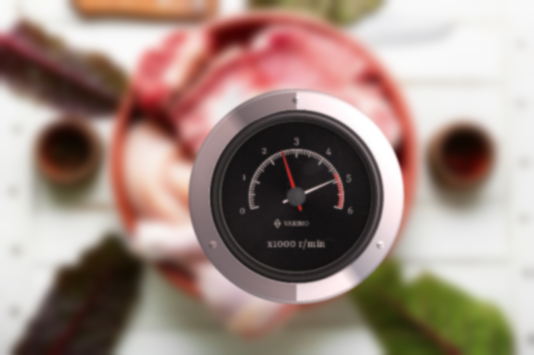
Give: 2500 rpm
